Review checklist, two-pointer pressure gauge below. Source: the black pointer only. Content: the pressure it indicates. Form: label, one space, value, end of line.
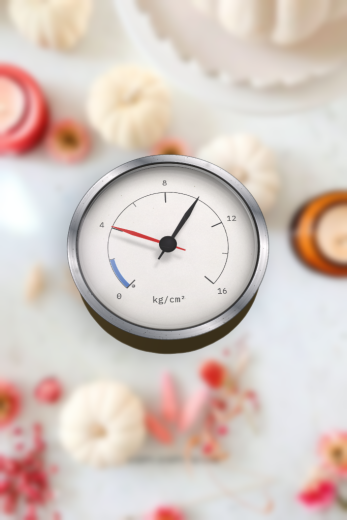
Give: 10 kg/cm²
